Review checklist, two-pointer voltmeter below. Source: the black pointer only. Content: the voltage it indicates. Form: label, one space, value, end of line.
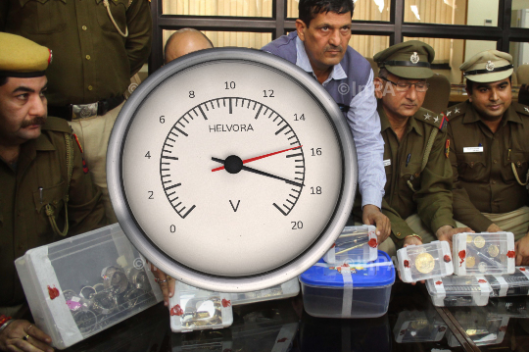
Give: 18 V
